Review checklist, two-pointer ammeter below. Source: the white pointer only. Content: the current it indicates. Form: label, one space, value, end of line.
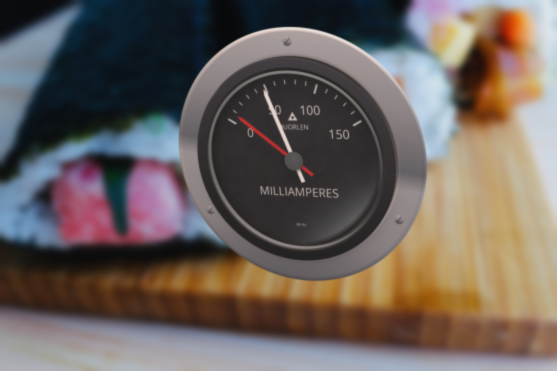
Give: 50 mA
